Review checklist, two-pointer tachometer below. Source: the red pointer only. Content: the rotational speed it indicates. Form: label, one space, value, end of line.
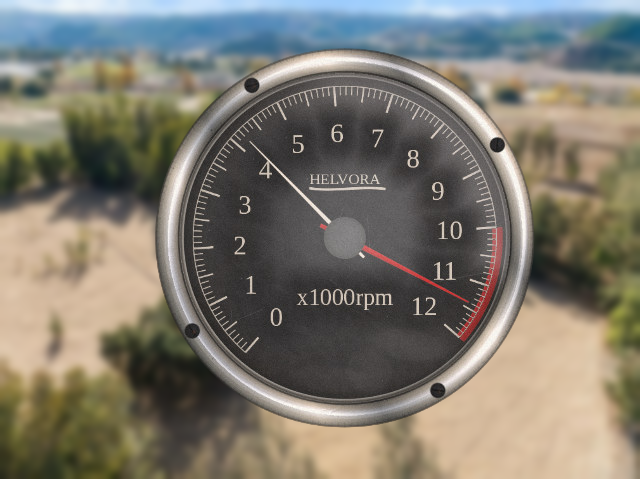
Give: 11400 rpm
